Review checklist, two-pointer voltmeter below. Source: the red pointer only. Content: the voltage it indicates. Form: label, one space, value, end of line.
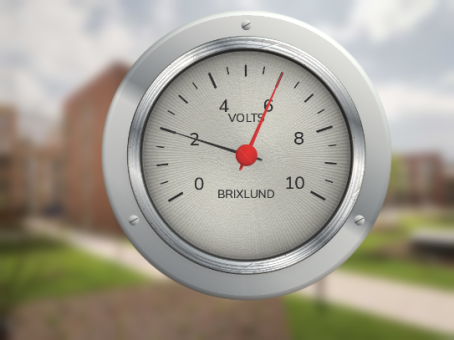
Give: 6 V
